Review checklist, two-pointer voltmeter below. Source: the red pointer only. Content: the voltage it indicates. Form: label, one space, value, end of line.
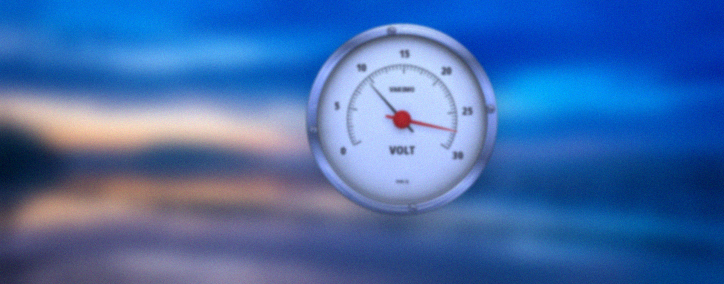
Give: 27.5 V
